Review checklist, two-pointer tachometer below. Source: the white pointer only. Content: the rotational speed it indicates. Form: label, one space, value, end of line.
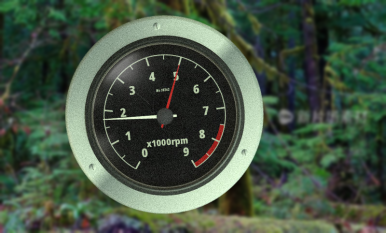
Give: 1750 rpm
